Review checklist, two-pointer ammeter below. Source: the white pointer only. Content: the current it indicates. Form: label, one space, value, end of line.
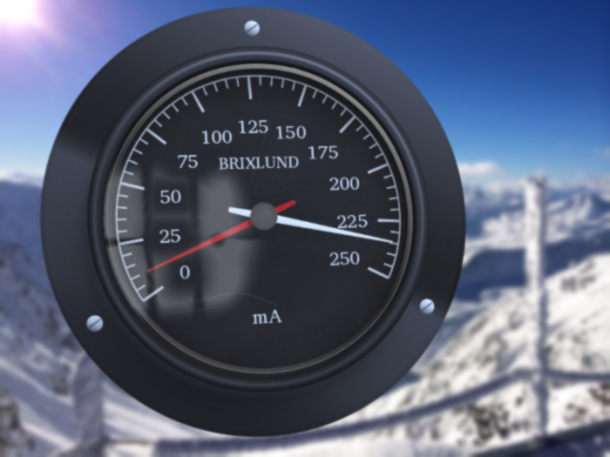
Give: 235 mA
